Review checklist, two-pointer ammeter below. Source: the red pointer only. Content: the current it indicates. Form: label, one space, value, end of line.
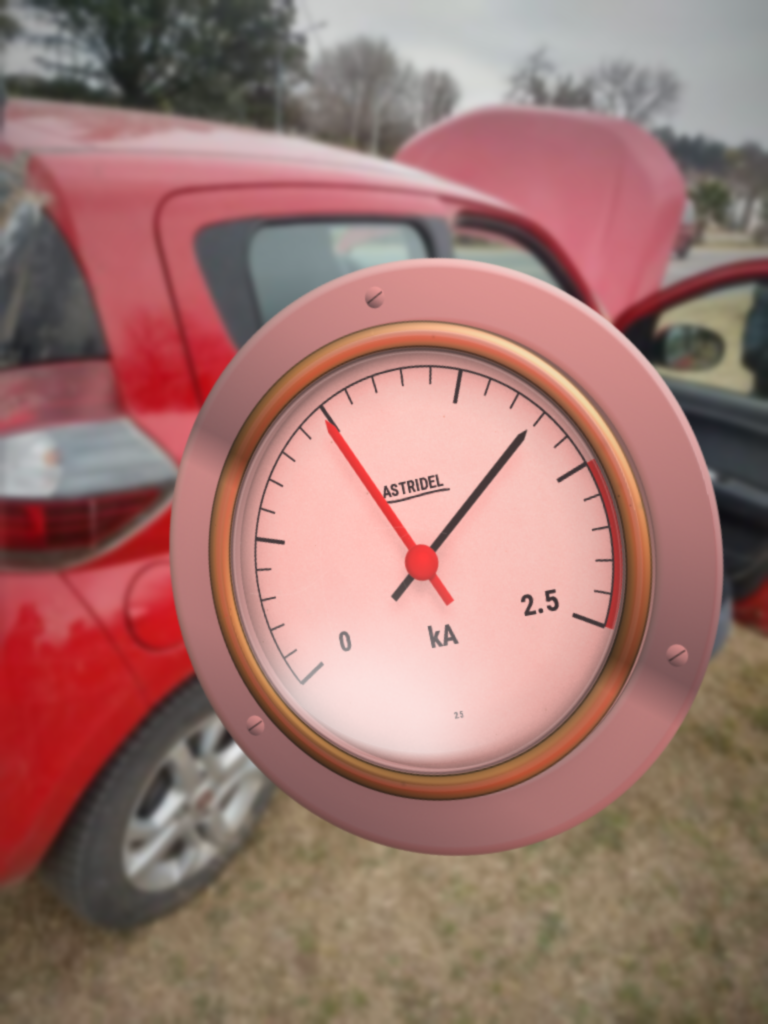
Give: 1 kA
